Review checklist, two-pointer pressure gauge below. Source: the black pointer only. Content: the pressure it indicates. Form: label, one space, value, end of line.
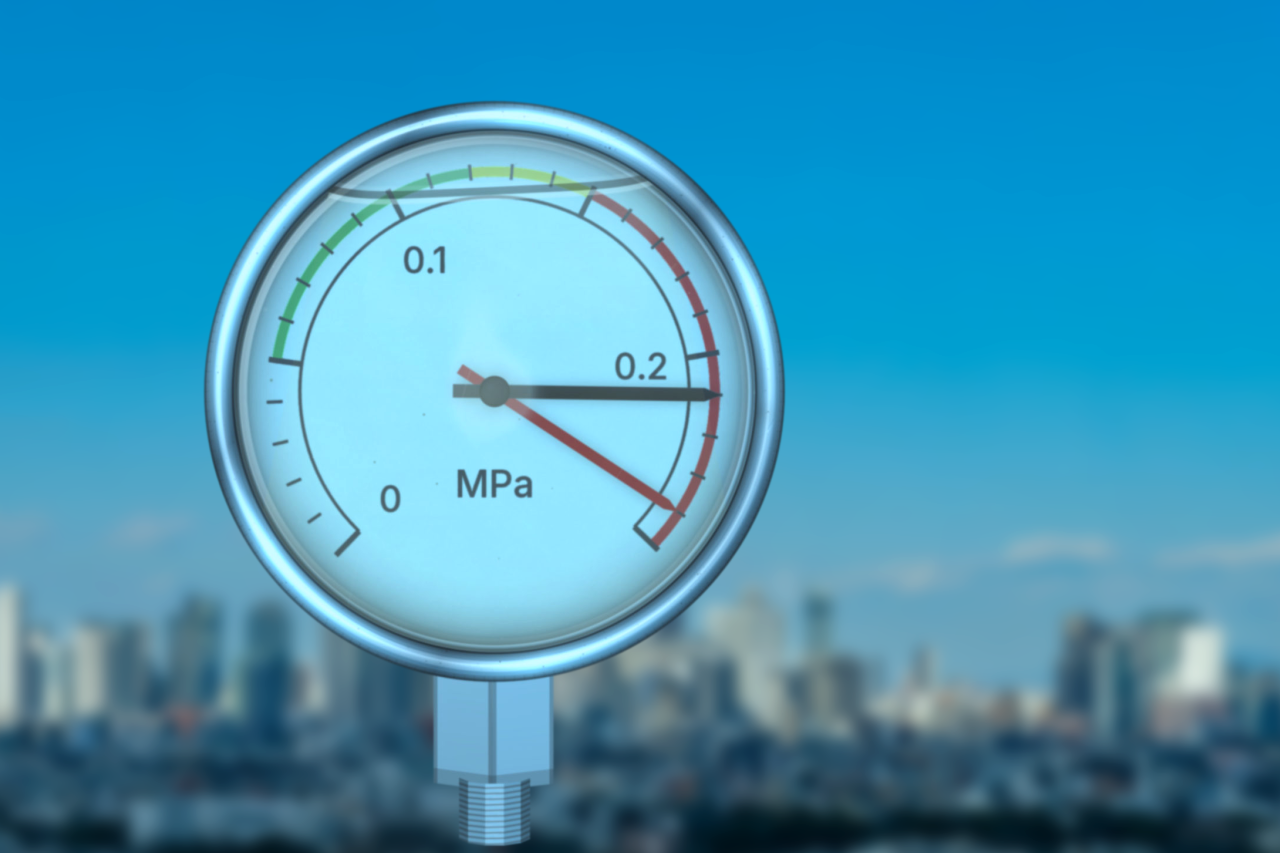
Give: 0.21 MPa
